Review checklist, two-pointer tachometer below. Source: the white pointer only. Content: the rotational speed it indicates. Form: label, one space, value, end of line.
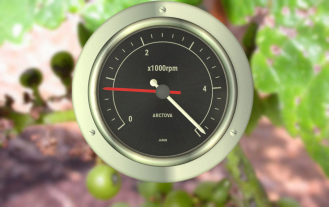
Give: 4900 rpm
